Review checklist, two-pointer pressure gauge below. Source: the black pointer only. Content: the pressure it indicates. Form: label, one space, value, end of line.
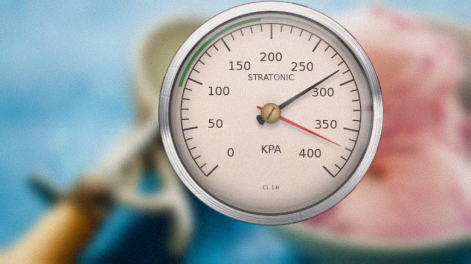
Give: 285 kPa
